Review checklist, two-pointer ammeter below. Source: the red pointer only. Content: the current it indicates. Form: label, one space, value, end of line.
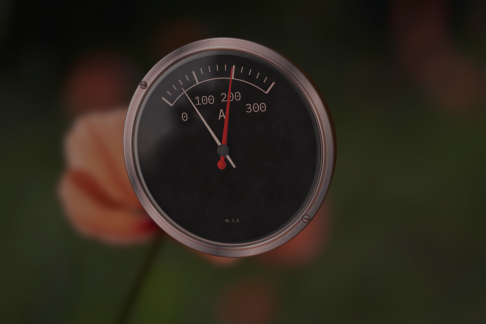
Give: 200 A
